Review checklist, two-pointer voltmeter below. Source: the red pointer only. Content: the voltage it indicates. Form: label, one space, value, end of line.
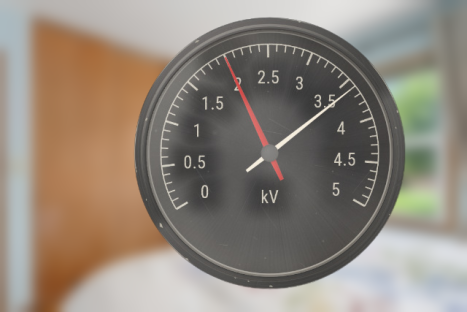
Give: 2 kV
